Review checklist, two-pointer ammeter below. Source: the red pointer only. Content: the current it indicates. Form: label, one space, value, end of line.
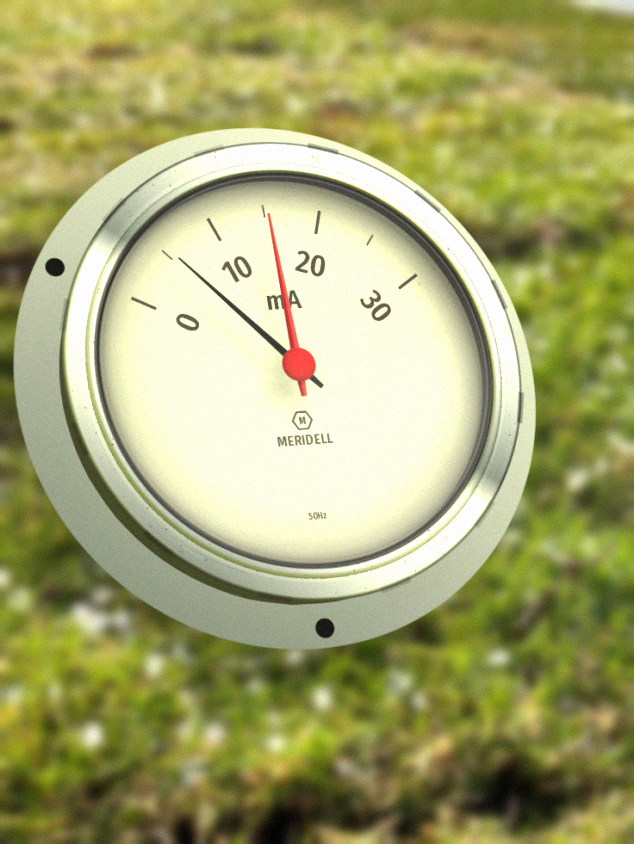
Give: 15 mA
